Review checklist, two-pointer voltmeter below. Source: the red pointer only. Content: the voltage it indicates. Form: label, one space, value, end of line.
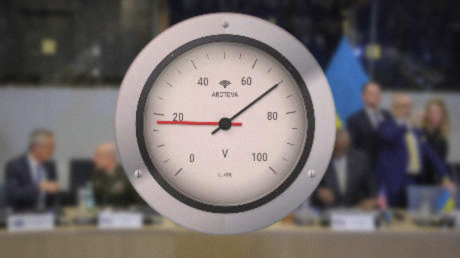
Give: 17.5 V
